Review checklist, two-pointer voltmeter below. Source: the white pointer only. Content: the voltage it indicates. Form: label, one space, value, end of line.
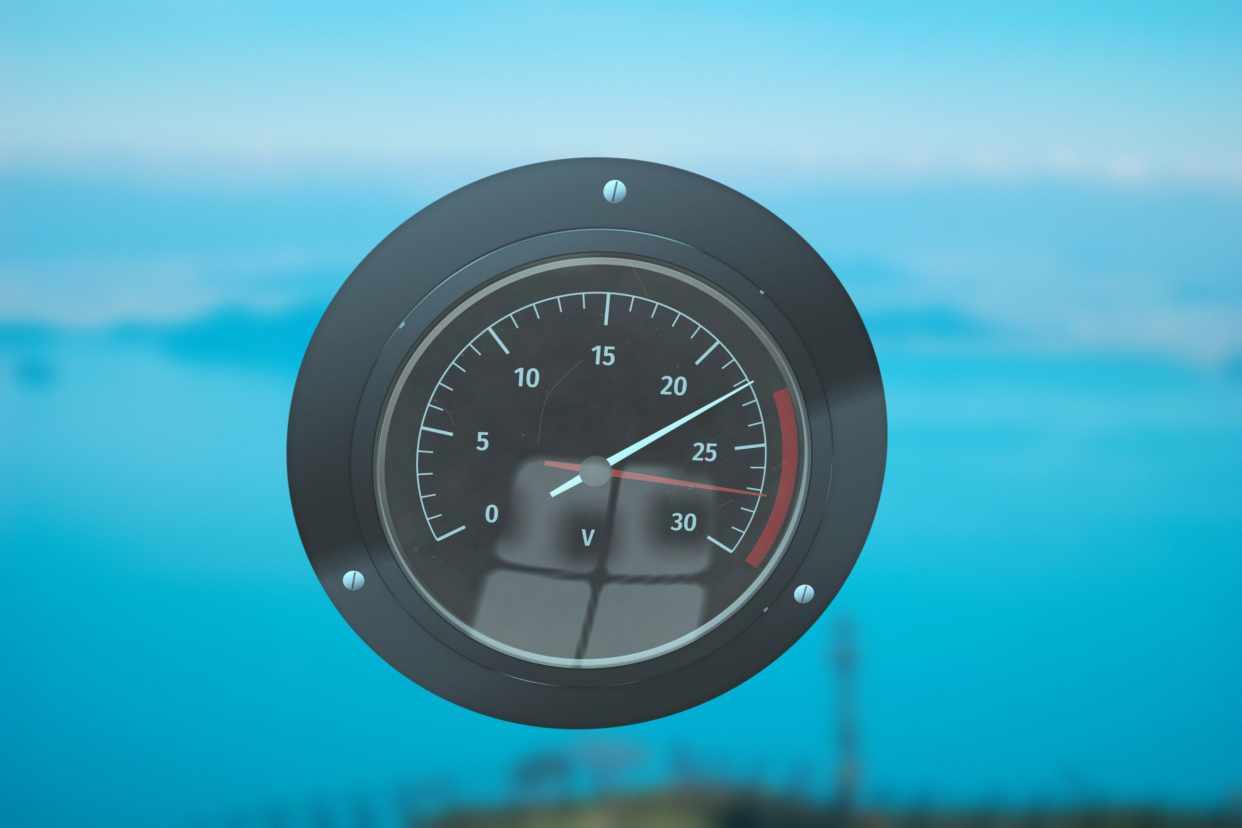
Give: 22 V
